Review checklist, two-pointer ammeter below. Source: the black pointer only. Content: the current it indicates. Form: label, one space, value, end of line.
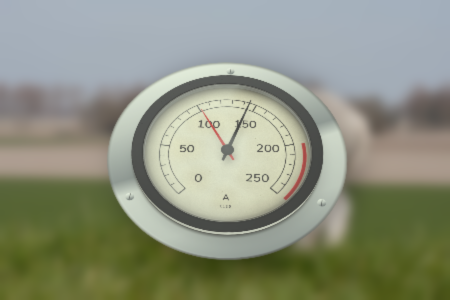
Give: 145 A
